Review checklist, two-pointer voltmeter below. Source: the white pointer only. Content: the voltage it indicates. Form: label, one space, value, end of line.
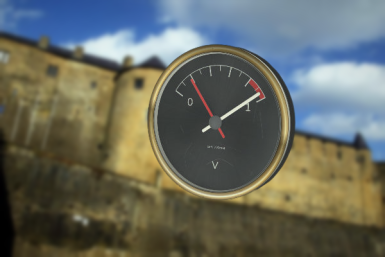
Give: 0.95 V
